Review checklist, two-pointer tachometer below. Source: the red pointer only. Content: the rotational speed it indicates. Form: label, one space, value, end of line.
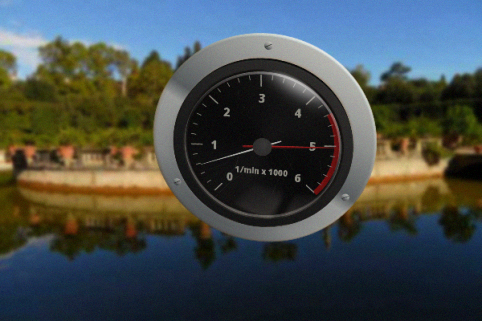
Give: 5000 rpm
